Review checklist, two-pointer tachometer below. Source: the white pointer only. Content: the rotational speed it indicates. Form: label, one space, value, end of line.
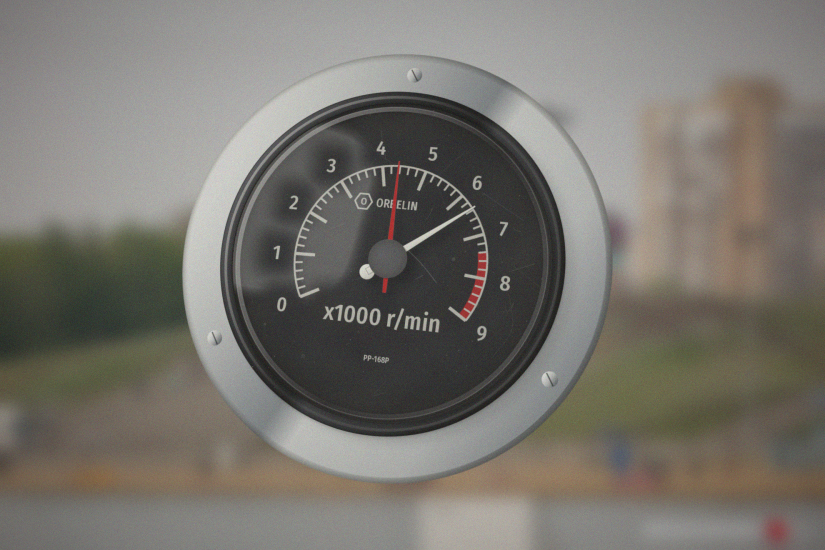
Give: 6400 rpm
